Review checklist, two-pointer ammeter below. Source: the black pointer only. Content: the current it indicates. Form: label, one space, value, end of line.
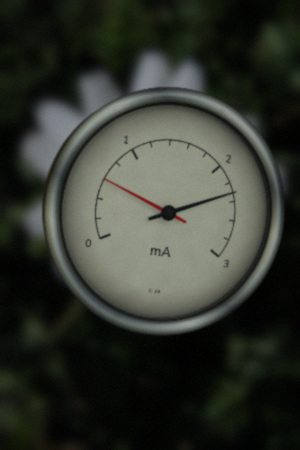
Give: 2.3 mA
